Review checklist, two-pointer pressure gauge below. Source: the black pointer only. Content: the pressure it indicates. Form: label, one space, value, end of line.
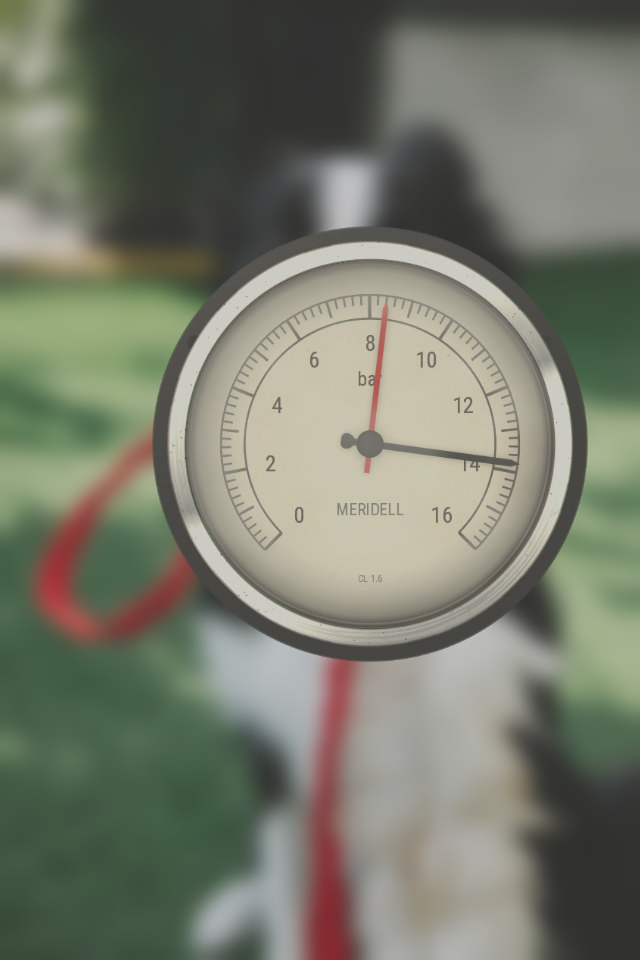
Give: 13.8 bar
